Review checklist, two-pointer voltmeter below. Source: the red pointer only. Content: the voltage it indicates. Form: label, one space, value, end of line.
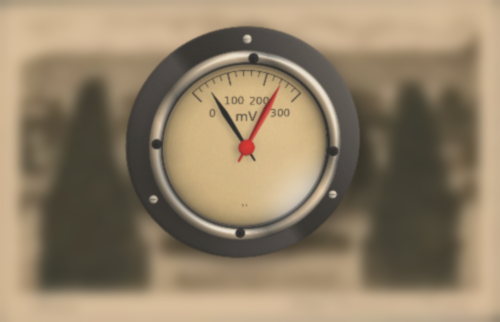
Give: 240 mV
